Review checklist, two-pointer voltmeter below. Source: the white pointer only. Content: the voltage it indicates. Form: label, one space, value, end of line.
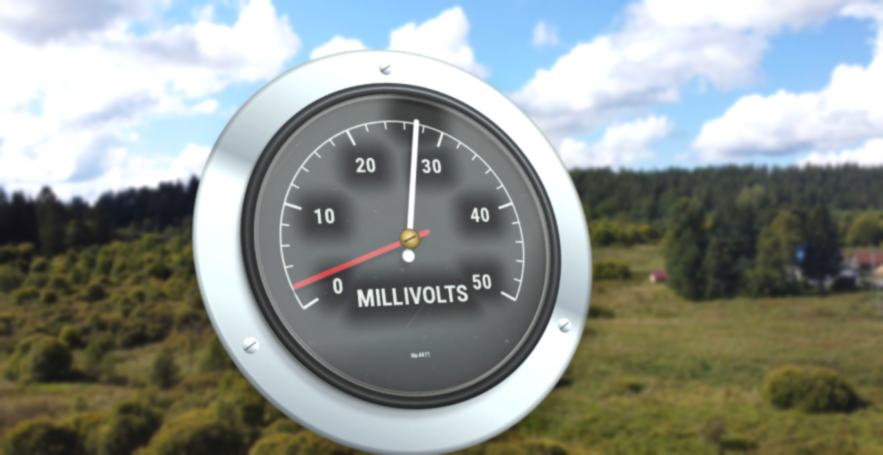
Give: 27 mV
